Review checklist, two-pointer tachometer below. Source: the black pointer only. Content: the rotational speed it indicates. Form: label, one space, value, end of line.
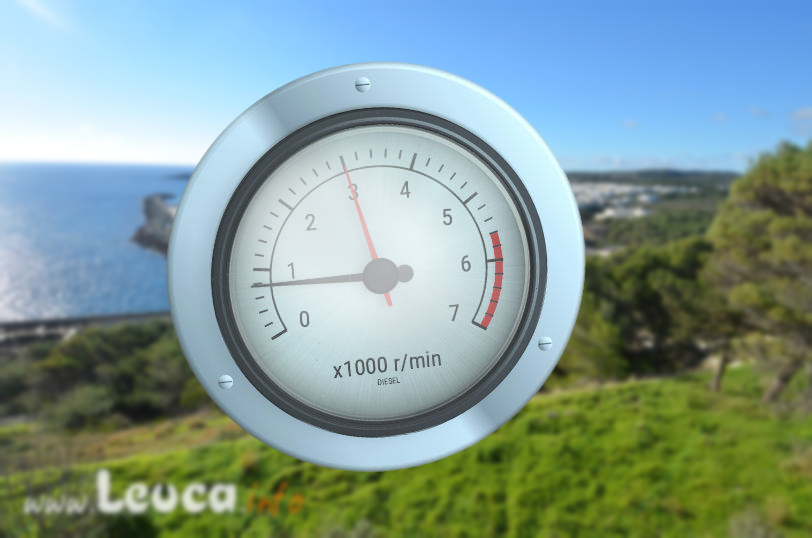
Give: 800 rpm
